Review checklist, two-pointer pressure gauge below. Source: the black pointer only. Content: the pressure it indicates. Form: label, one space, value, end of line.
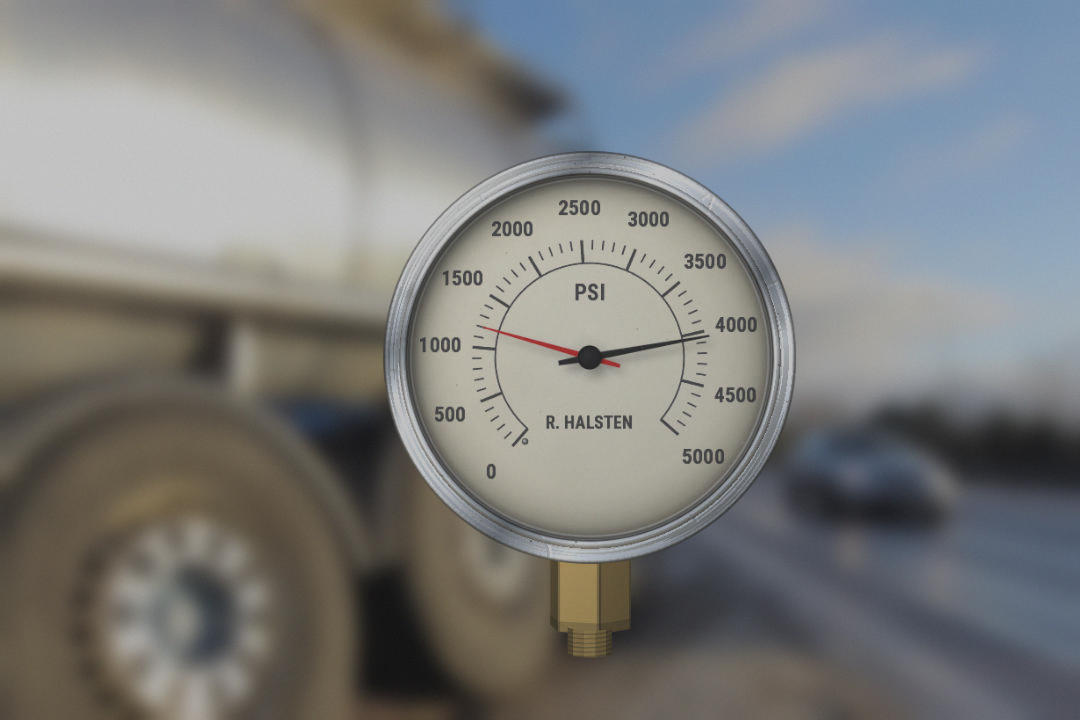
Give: 4050 psi
